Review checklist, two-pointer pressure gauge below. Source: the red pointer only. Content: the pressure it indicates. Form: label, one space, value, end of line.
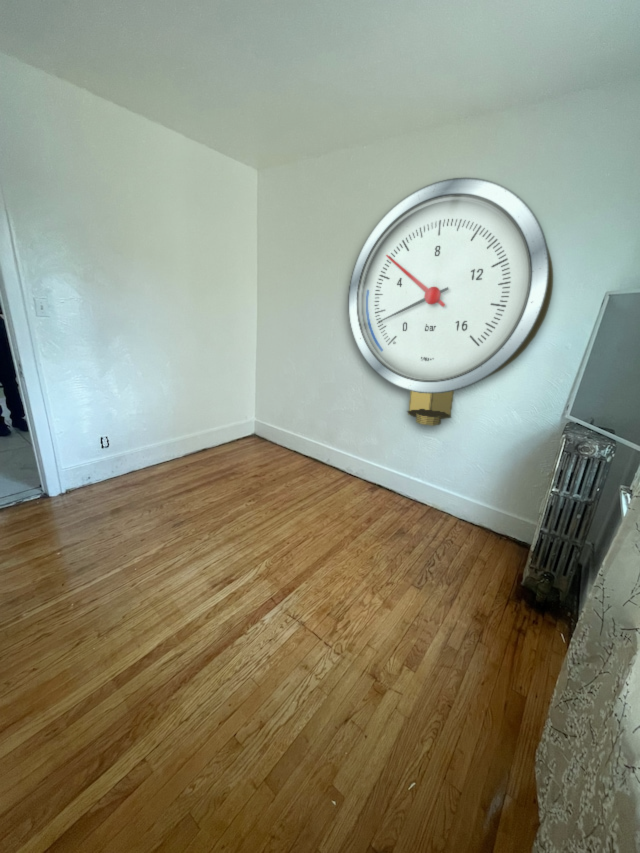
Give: 5 bar
